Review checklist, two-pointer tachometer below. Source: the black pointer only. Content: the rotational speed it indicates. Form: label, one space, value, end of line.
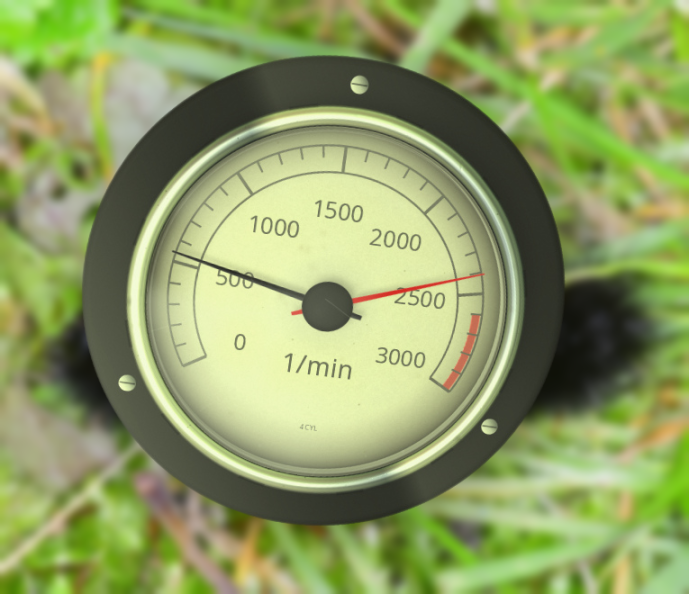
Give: 550 rpm
